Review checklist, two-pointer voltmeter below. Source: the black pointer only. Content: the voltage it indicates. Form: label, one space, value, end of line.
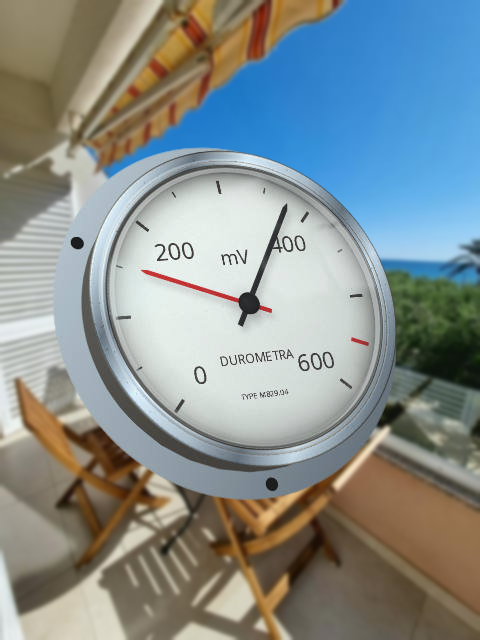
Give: 375 mV
